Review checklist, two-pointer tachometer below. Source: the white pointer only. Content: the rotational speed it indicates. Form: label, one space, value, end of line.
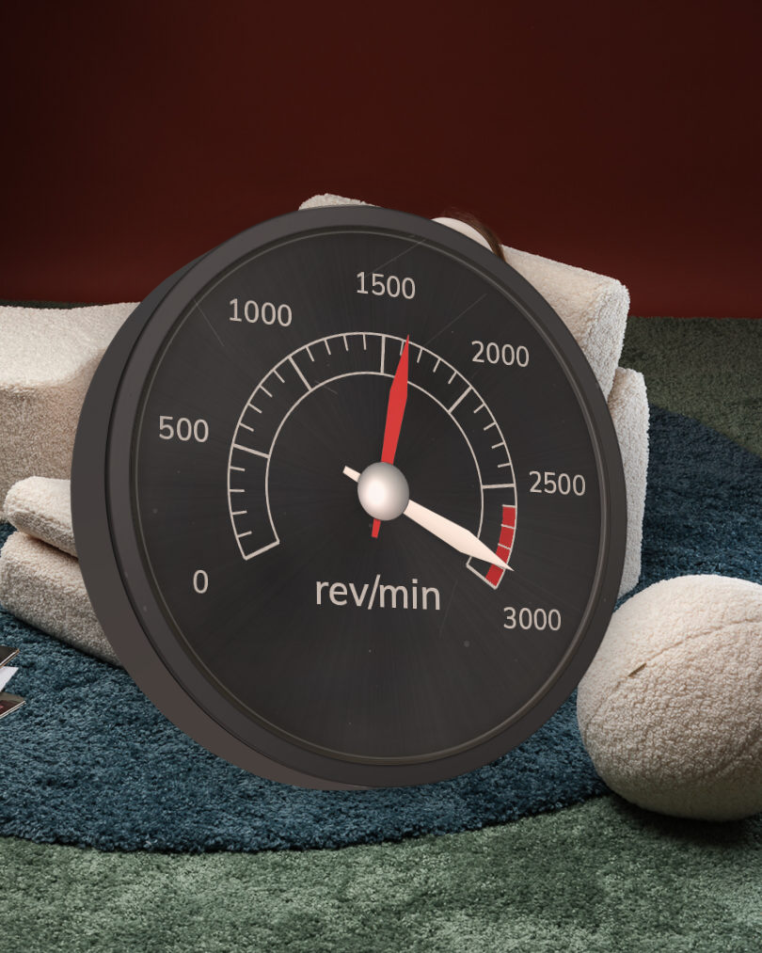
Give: 2900 rpm
